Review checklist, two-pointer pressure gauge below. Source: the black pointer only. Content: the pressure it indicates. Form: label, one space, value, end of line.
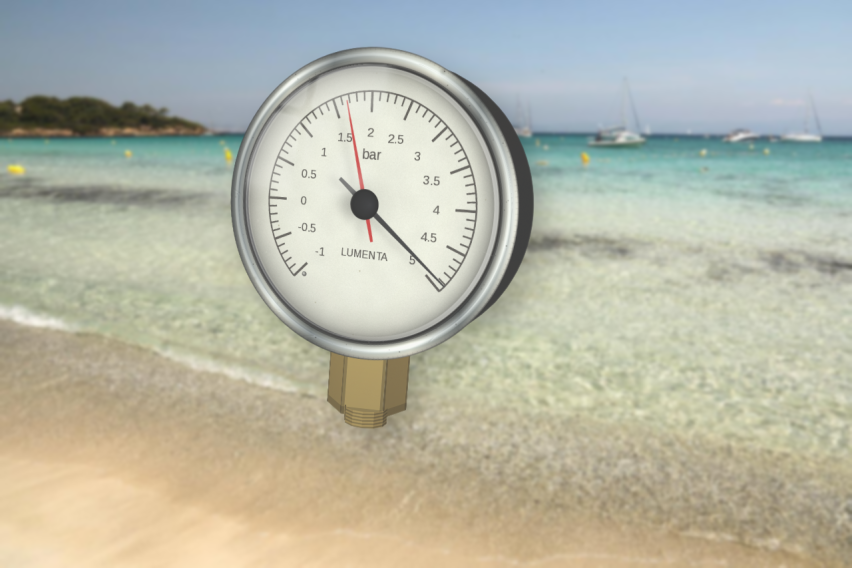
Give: 4.9 bar
